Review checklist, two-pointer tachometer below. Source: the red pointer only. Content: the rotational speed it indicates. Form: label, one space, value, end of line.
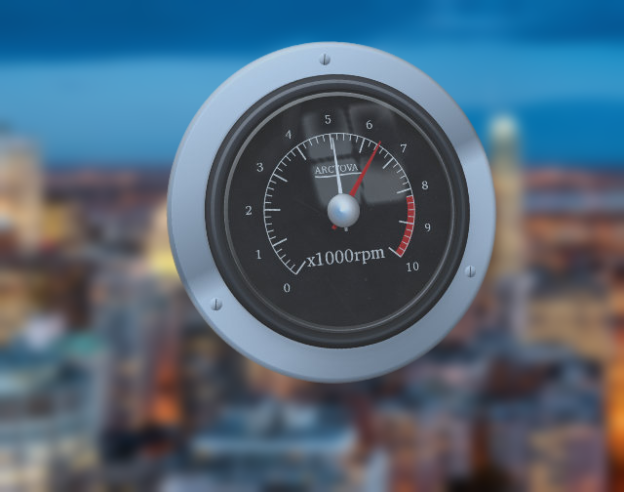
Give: 6400 rpm
